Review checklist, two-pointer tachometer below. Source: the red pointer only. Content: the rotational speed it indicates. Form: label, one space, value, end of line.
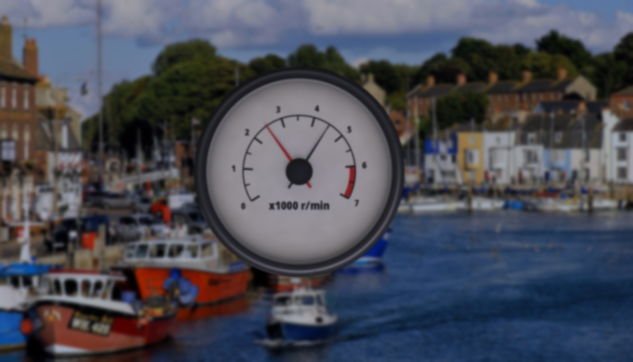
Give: 2500 rpm
